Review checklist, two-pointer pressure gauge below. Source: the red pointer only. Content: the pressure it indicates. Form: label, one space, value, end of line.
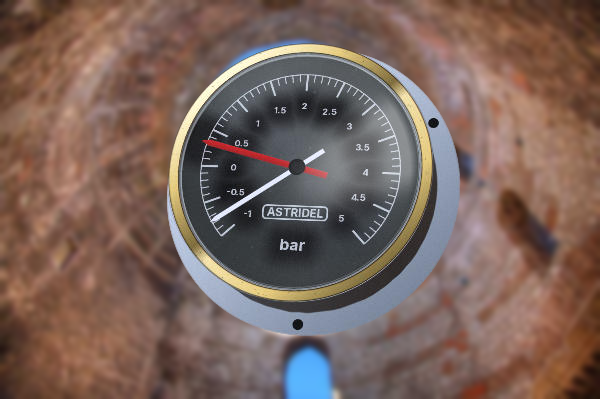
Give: 0.3 bar
